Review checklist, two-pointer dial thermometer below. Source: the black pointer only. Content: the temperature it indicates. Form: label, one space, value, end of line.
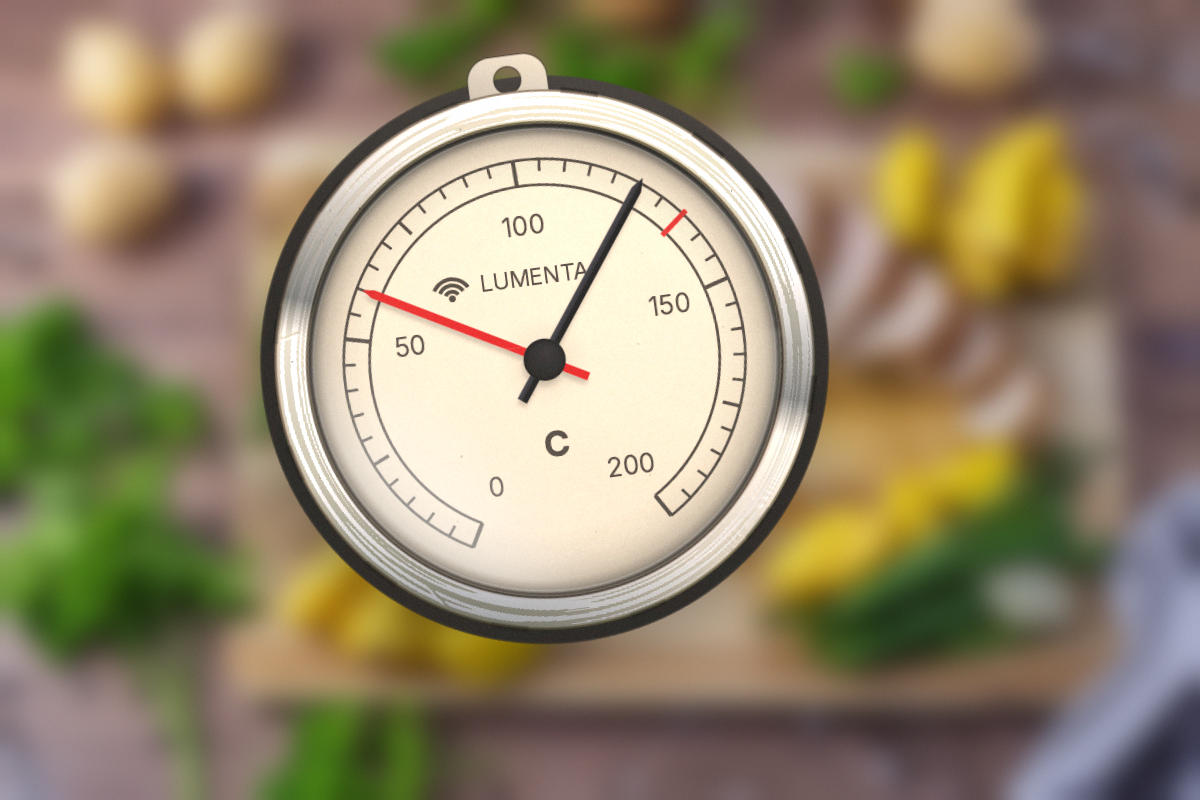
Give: 125 °C
